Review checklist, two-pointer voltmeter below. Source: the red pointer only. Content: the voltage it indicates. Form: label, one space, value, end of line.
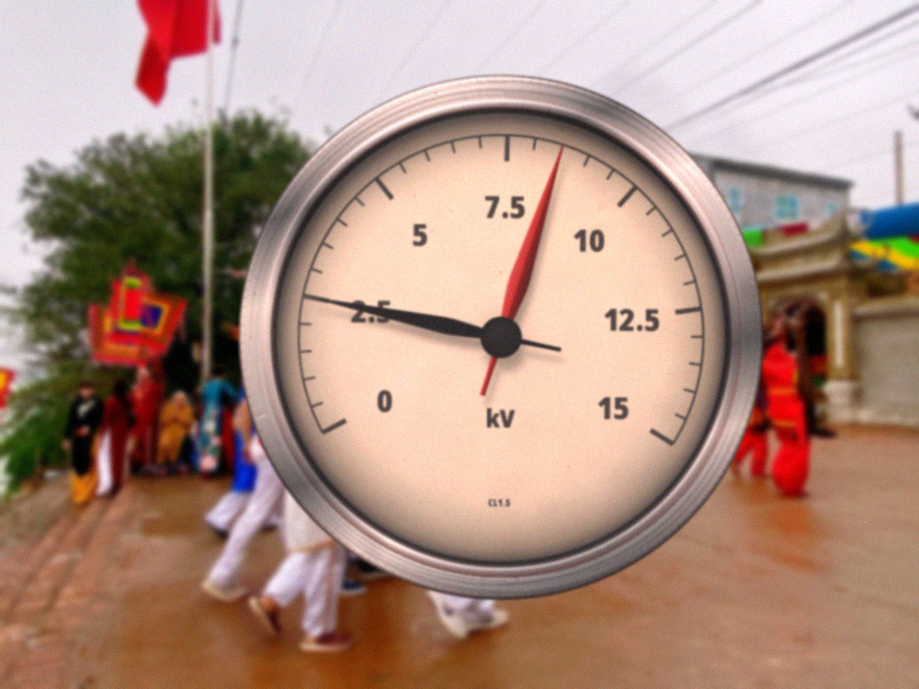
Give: 8.5 kV
